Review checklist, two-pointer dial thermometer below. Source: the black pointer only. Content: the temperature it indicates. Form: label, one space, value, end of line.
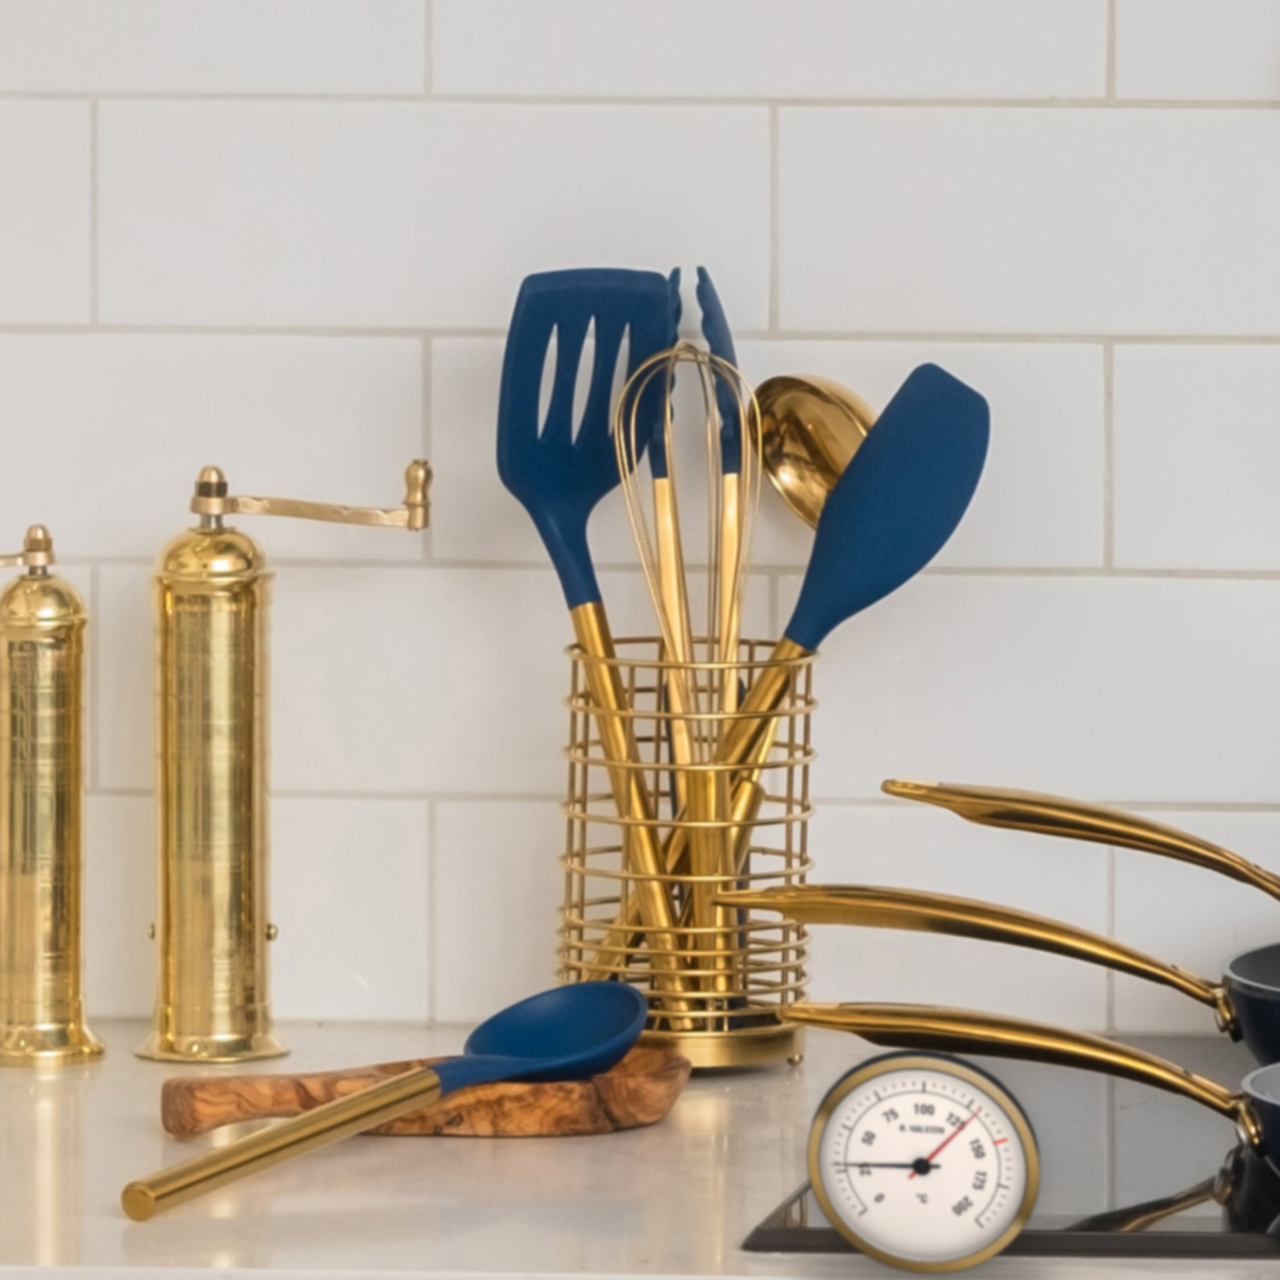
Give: 30 °C
